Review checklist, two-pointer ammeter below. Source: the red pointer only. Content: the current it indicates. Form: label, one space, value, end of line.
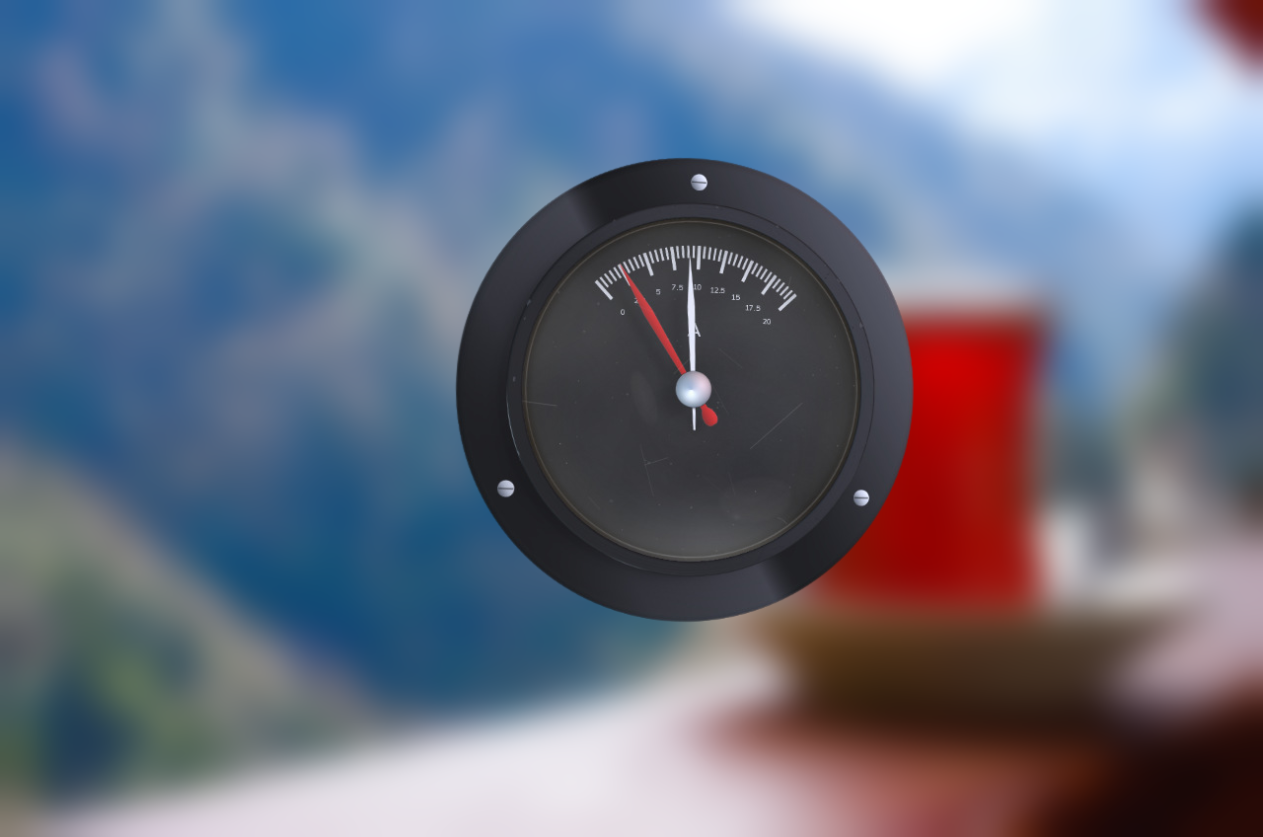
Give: 2.5 A
